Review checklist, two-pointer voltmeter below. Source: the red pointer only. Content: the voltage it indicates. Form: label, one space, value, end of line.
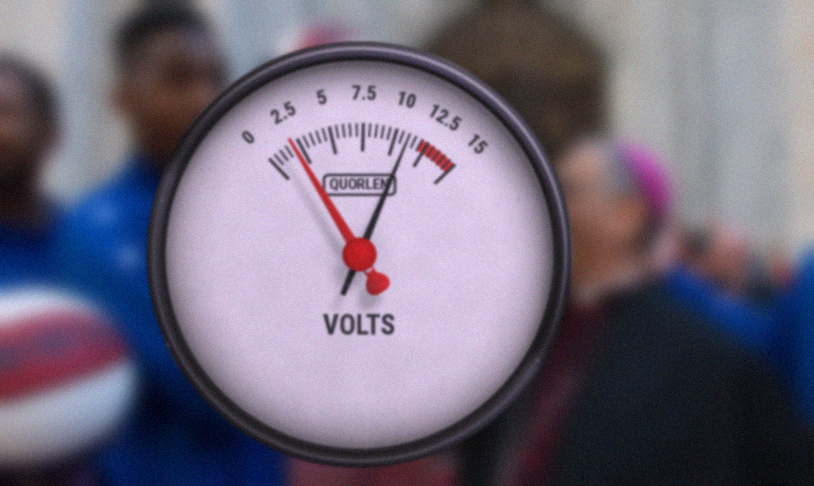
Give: 2 V
